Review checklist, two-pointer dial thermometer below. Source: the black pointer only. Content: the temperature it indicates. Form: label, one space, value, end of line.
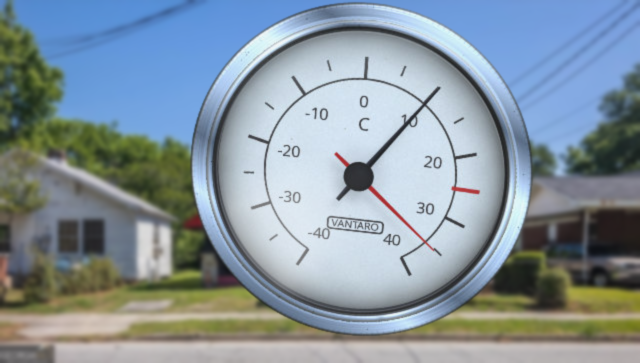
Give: 10 °C
